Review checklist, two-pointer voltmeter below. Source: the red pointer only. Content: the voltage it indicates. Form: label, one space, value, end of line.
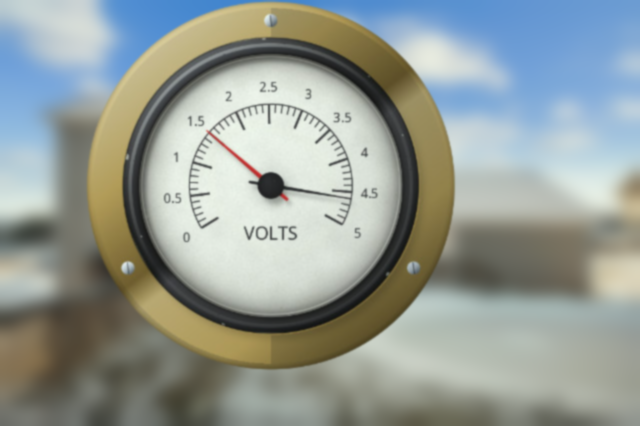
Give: 1.5 V
